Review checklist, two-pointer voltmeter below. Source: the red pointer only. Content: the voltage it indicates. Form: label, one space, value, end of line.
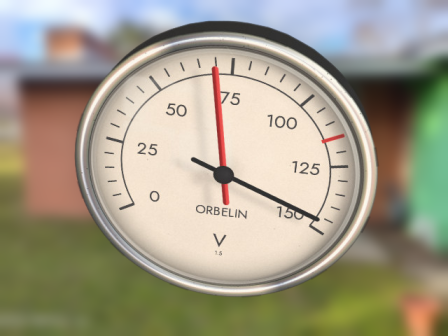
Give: 70 V
